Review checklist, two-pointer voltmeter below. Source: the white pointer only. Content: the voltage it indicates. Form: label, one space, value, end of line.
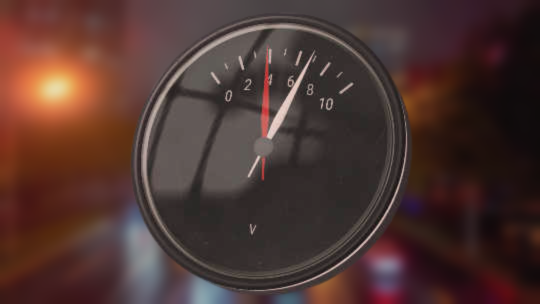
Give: 7 V
